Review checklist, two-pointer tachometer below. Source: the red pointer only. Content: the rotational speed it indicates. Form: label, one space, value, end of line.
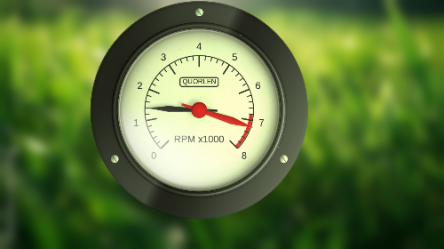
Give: 7200 rpm
